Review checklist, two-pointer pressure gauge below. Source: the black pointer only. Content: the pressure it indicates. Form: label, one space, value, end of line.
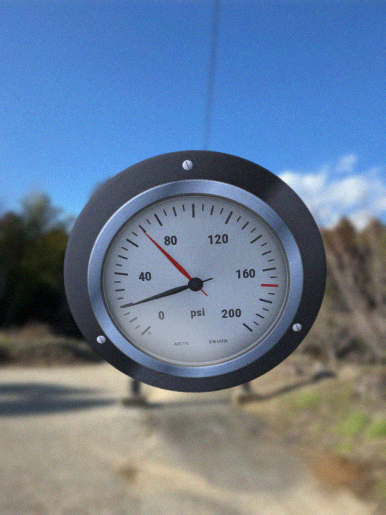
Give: 20 psi
